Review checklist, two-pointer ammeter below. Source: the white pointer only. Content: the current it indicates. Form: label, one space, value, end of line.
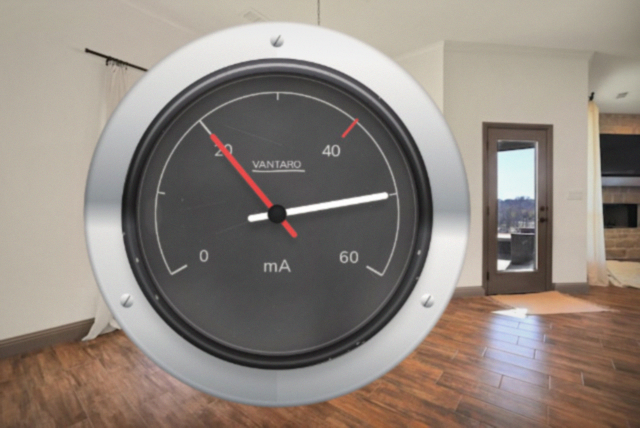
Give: 50 mA
